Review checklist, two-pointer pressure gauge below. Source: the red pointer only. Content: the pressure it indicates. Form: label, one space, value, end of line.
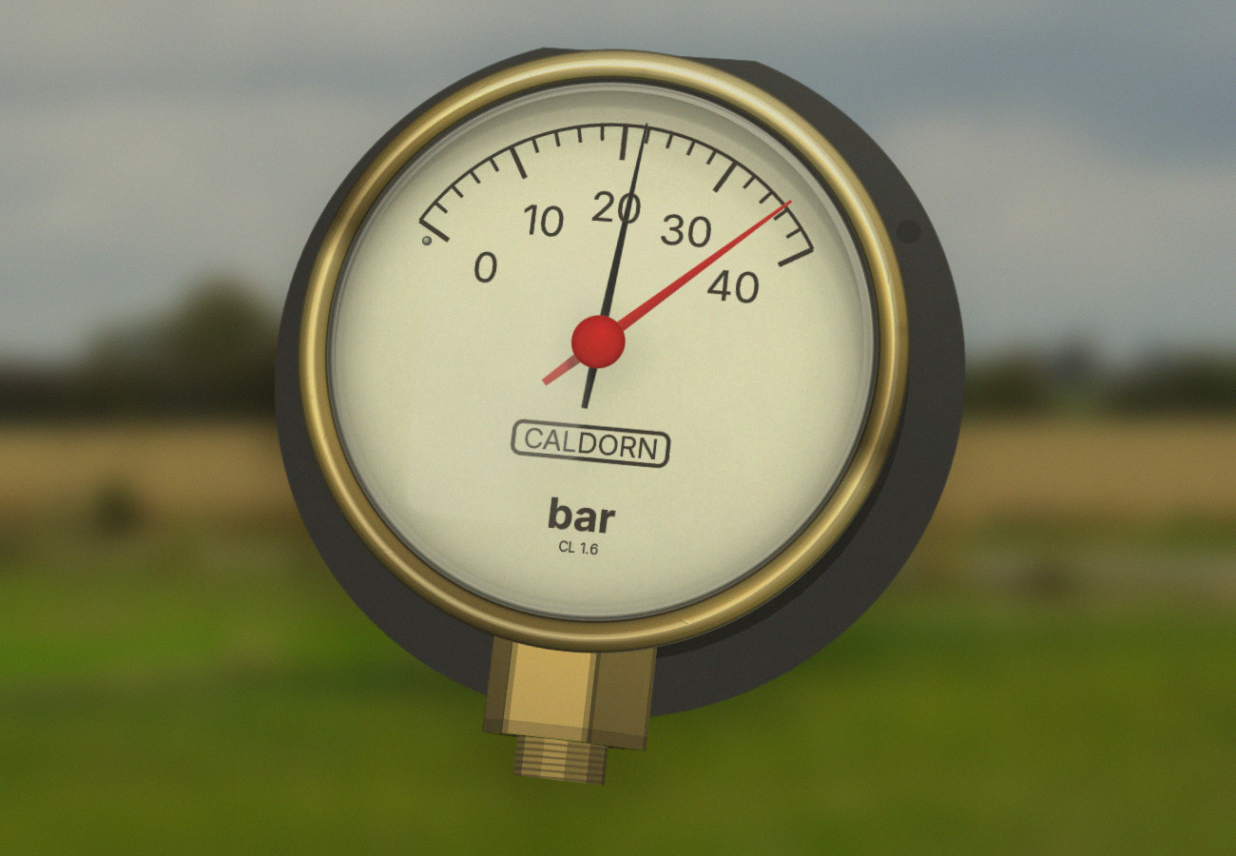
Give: 36 bar
